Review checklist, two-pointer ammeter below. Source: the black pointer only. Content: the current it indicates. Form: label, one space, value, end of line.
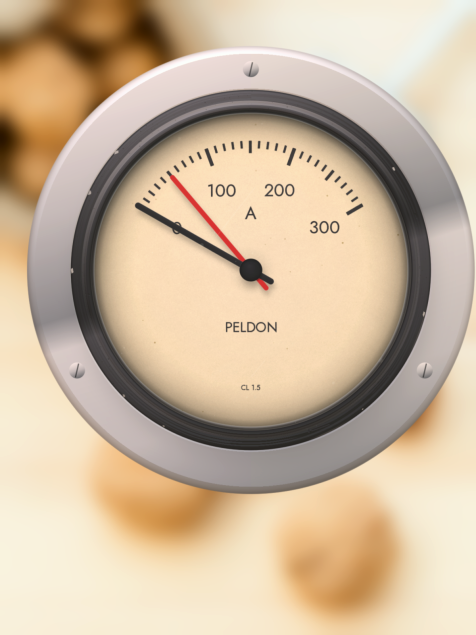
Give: 0 A
